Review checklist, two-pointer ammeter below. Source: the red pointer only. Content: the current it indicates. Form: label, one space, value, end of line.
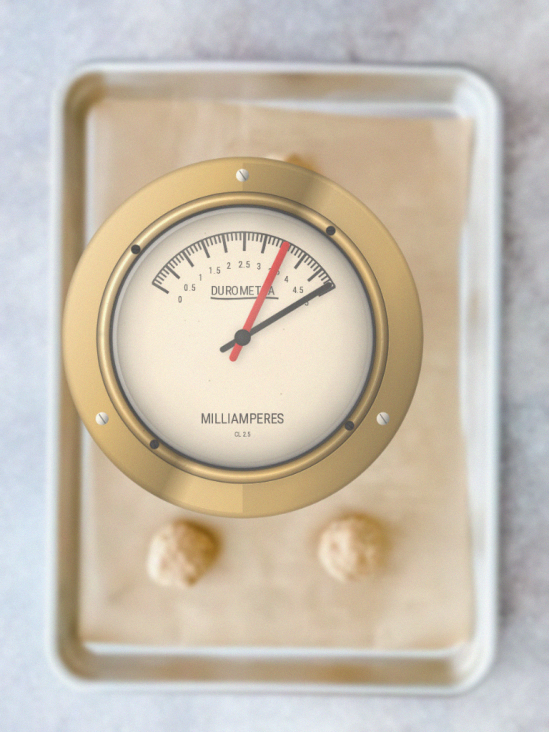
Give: 3.5 mA
